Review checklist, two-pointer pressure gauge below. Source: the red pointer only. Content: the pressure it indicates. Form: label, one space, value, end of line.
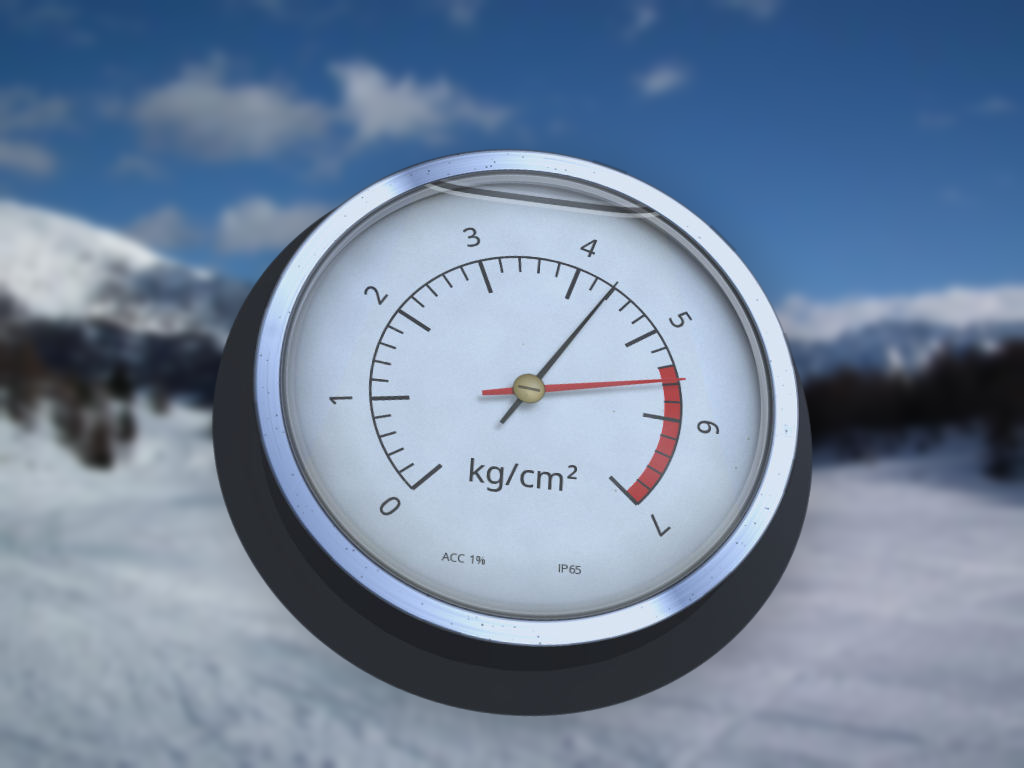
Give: 5.6 kg/cm²
